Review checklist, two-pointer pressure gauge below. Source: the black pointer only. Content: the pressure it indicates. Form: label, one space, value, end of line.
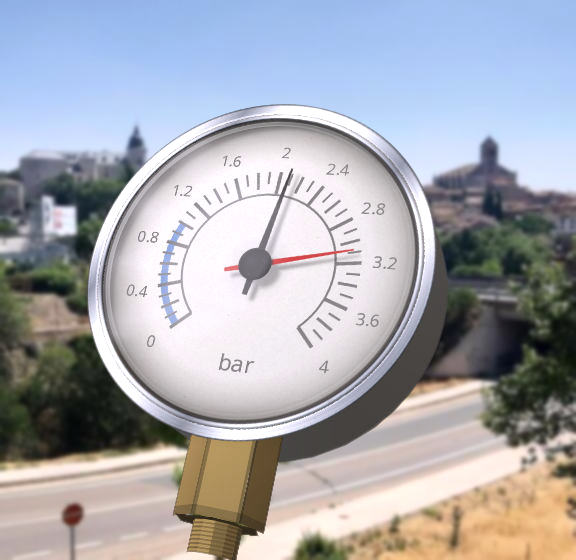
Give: 2.1 bar
